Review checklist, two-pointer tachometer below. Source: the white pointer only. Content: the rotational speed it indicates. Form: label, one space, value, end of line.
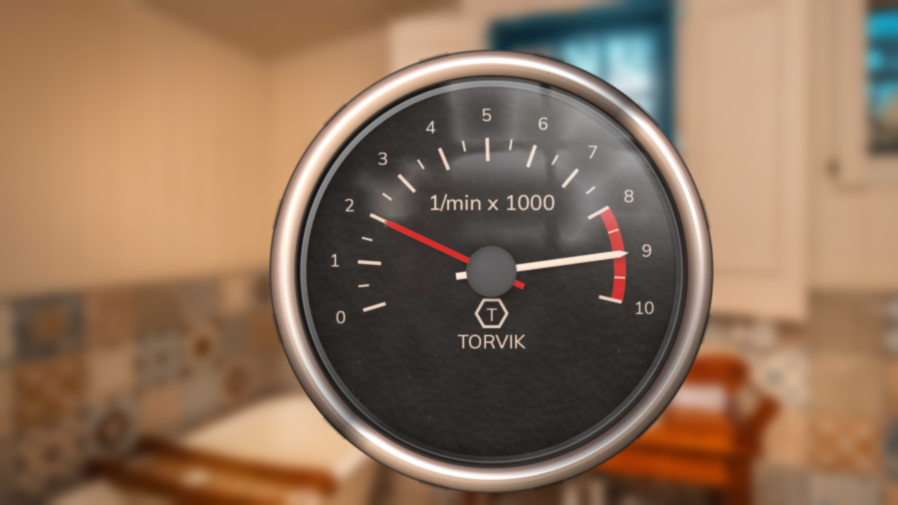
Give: 9000 rpm
